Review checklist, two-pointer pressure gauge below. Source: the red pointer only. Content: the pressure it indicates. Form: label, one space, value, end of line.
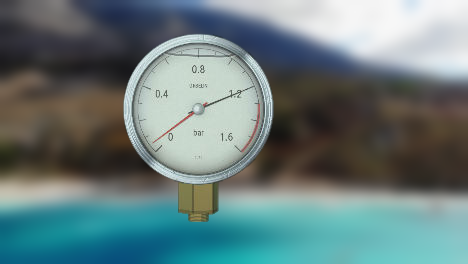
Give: 0.05 bar
